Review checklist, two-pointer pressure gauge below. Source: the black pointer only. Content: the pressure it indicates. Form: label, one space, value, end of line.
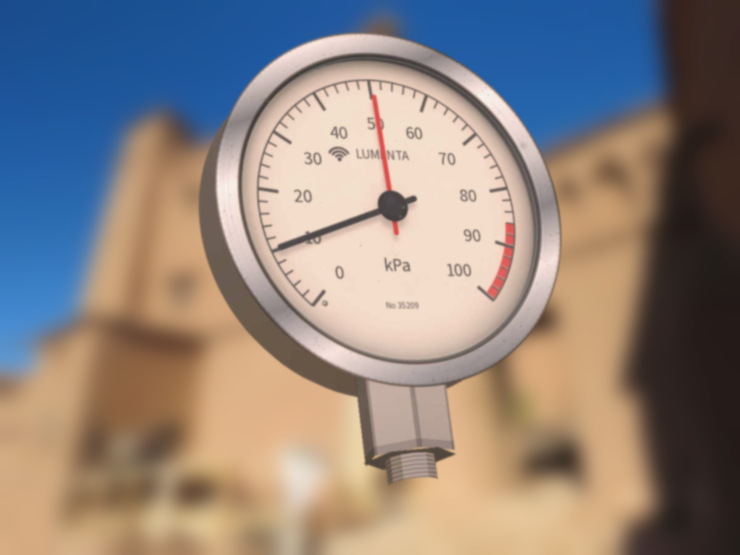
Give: 10 kPa
